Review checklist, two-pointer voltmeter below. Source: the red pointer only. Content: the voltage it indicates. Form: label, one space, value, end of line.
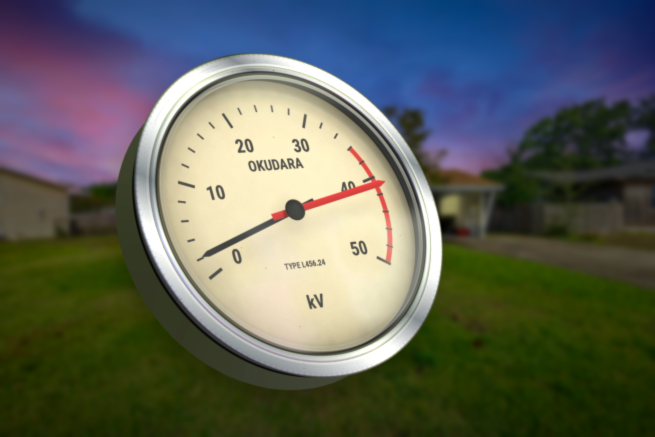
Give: 41 kV
